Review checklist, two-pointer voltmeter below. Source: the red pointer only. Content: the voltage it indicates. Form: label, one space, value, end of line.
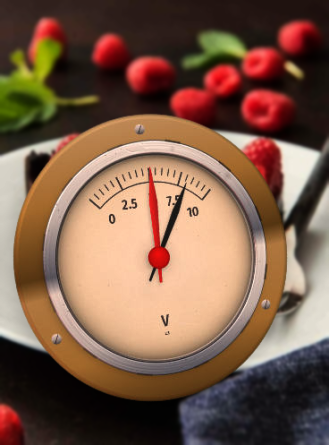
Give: 5 V
